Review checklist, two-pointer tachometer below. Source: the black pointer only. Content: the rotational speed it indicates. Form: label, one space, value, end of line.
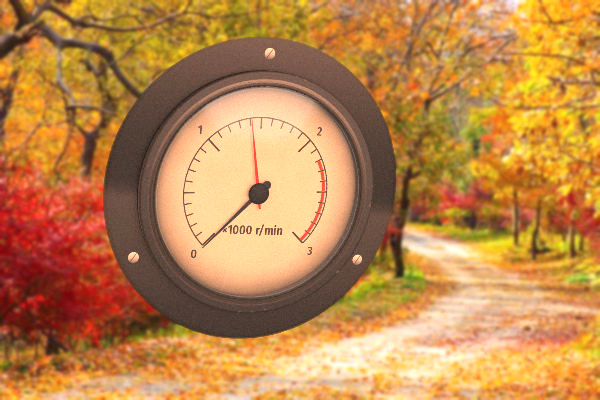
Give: 0 rpm
